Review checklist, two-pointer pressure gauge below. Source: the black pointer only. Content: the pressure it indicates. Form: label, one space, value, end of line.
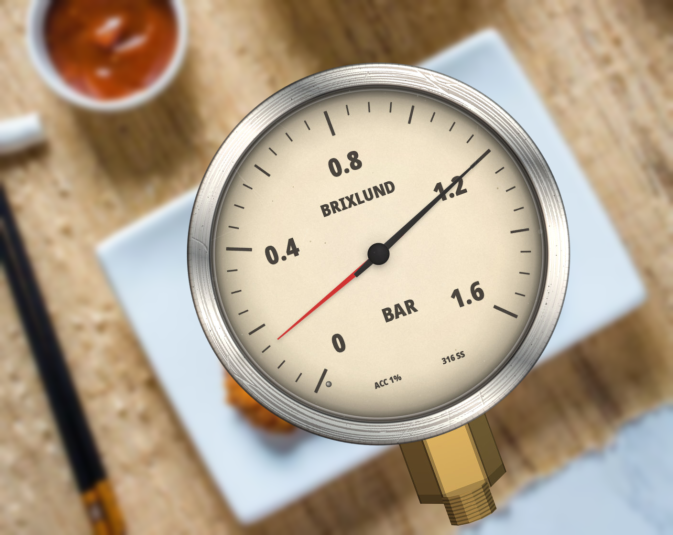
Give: 1.2 bar
